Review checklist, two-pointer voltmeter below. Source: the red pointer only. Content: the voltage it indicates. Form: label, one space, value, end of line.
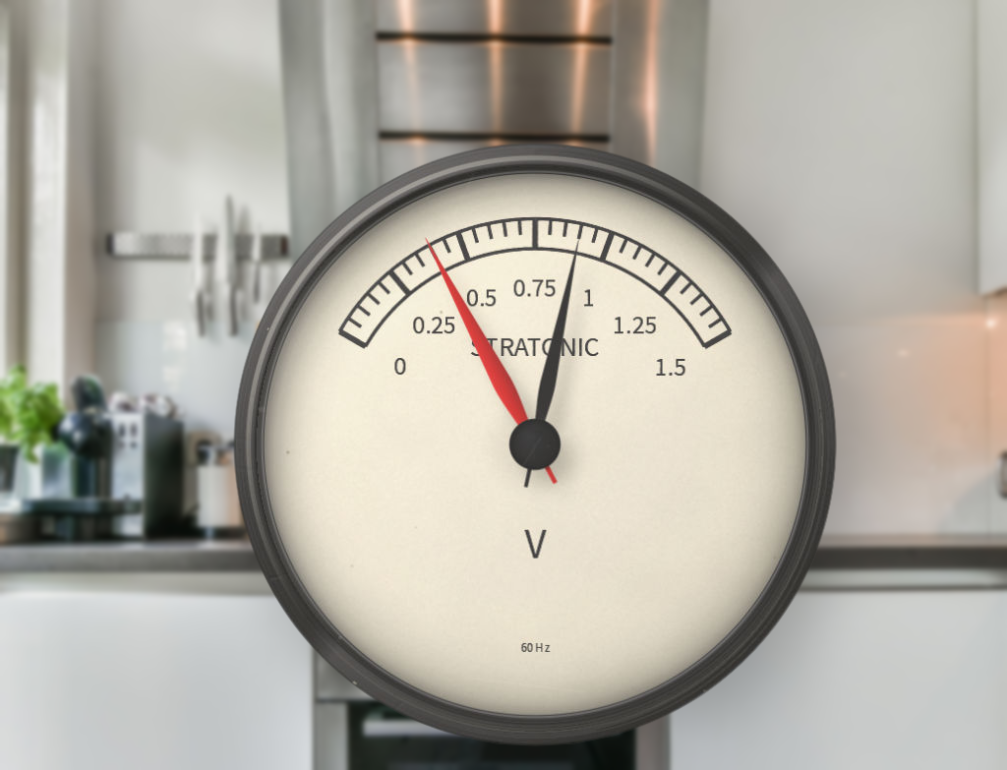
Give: 0.4 V
